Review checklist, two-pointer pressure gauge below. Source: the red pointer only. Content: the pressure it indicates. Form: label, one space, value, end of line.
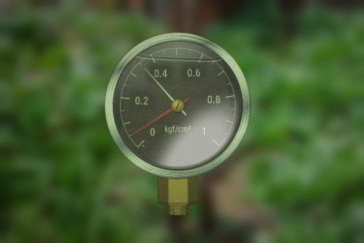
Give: 0.05 kg/cm²
